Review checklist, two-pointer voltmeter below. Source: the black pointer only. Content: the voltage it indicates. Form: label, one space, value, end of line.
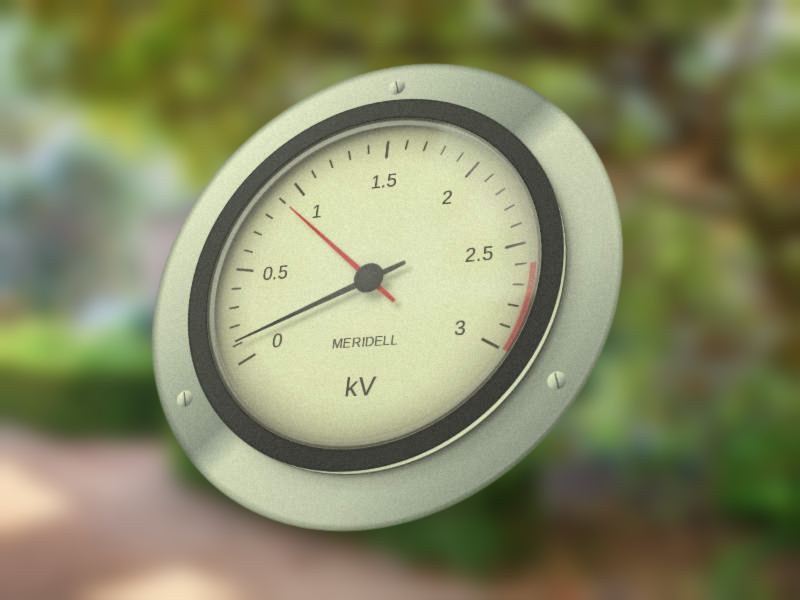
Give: 0.1 kV
